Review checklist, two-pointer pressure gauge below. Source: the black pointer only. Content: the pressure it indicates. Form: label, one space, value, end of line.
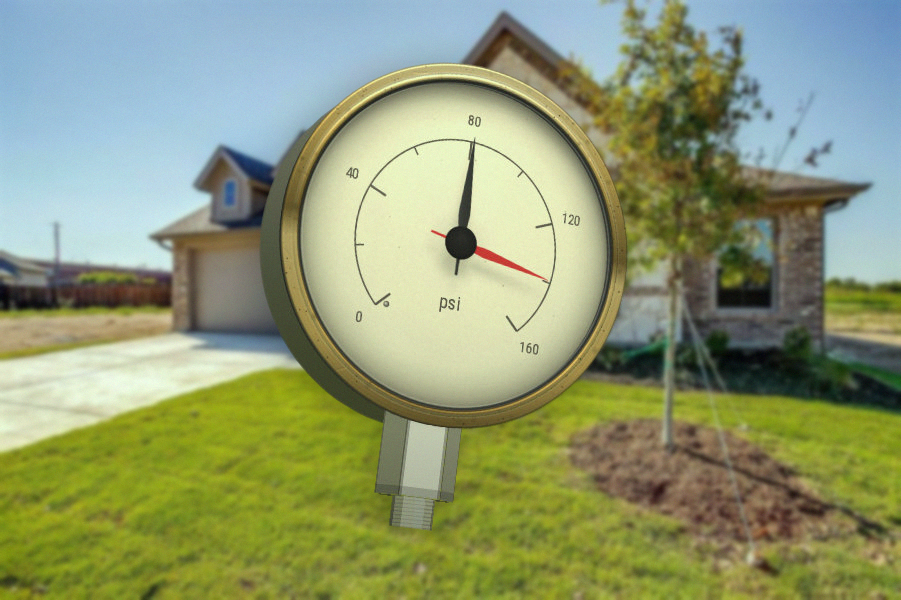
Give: 80 psi
